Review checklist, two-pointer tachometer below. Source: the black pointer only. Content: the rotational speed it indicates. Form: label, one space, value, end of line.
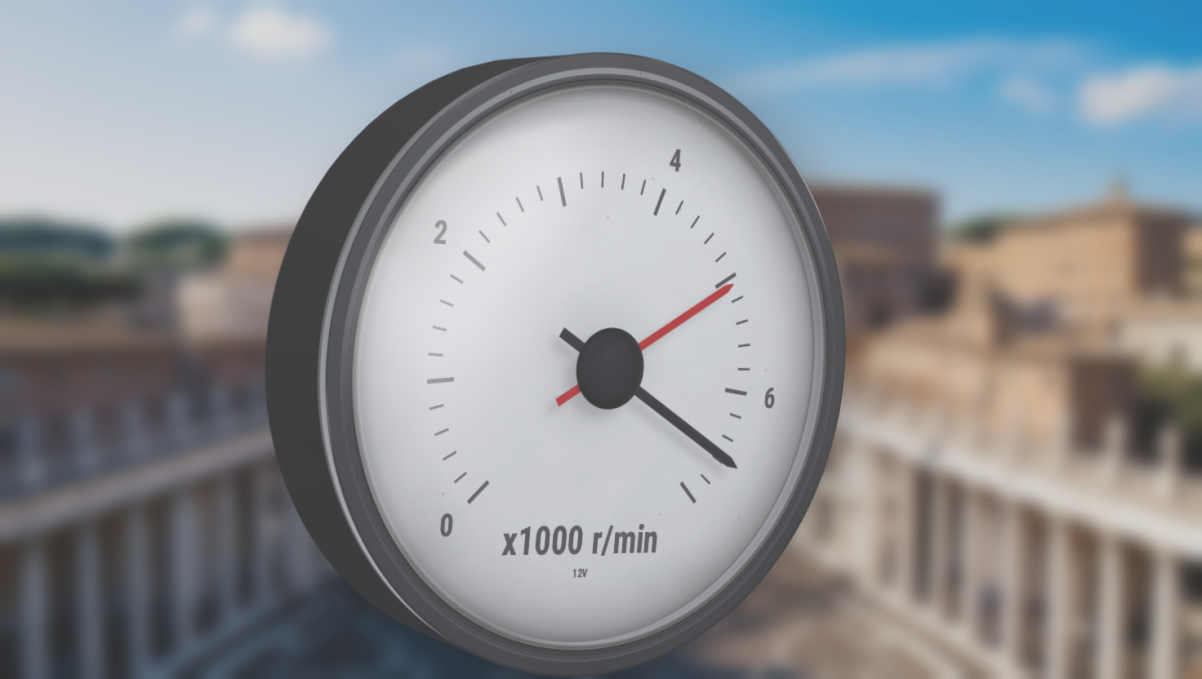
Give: 6600 rpm
